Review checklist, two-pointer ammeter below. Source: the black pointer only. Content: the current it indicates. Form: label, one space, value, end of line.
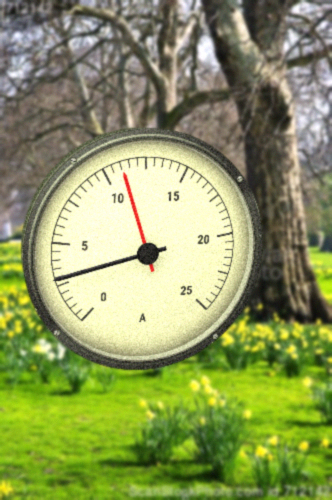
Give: 3 A
